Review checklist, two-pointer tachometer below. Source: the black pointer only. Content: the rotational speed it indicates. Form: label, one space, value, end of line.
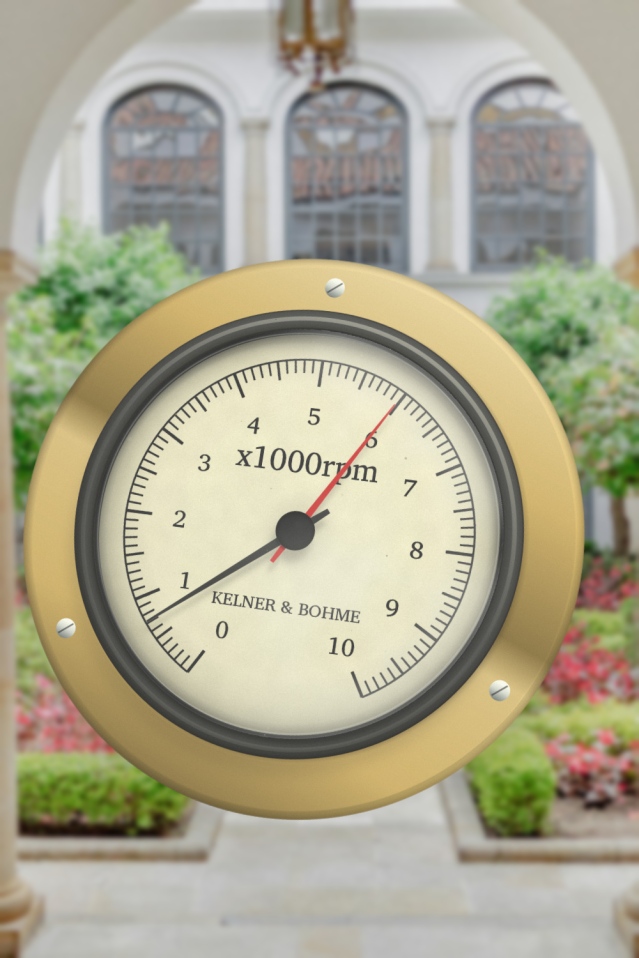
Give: 700 rpm
